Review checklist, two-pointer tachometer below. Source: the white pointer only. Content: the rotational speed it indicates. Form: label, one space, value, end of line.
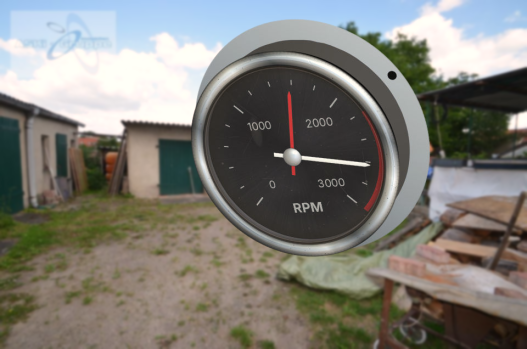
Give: 2600 rpm
